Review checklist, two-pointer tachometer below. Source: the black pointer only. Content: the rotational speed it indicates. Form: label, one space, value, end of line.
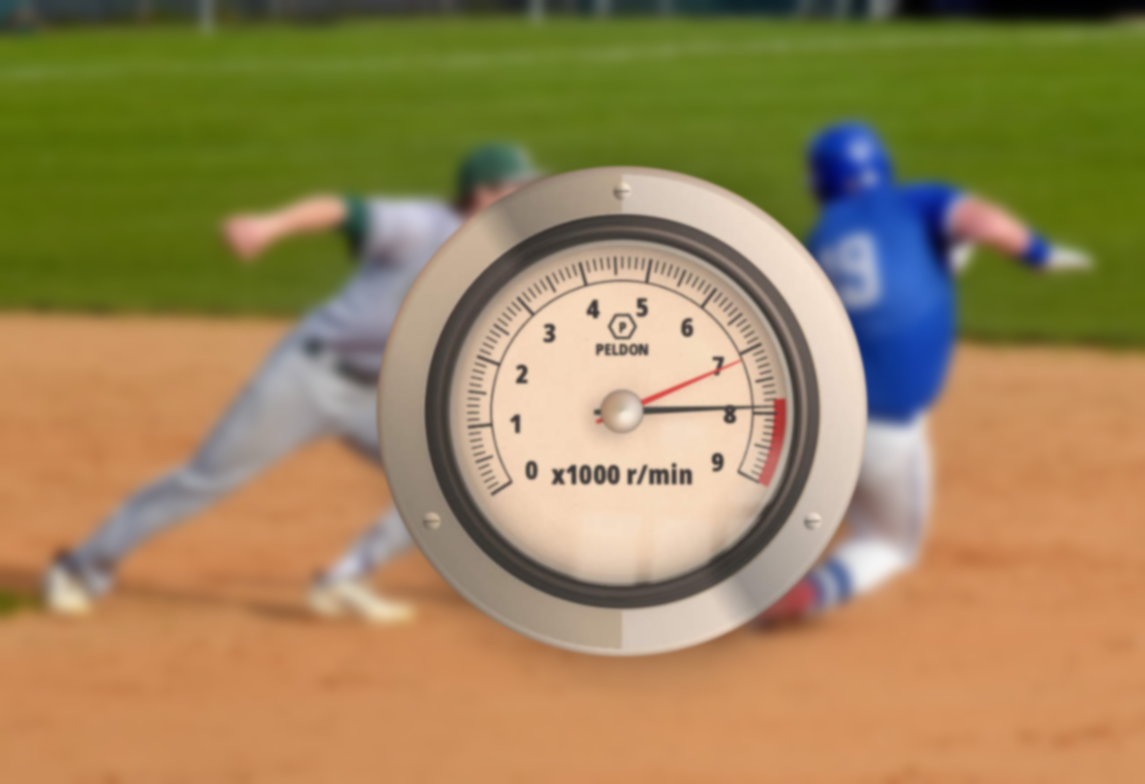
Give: 7900 rpm
